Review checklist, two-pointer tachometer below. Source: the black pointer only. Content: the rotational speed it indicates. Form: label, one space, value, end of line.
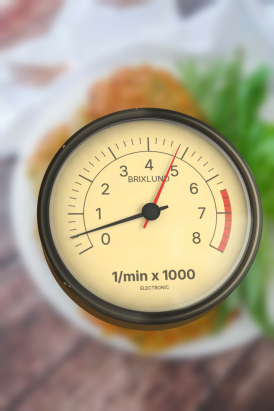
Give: 400 rpm
